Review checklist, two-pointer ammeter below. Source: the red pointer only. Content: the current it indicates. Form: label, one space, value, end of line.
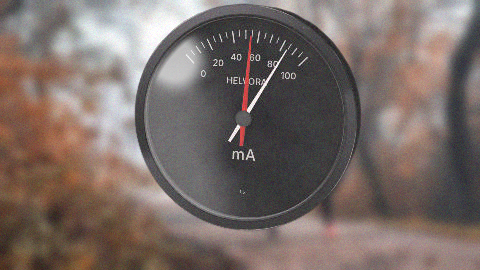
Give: 55 mA
